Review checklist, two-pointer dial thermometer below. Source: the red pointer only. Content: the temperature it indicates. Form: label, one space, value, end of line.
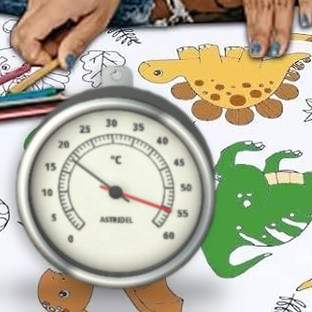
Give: 55 °C
